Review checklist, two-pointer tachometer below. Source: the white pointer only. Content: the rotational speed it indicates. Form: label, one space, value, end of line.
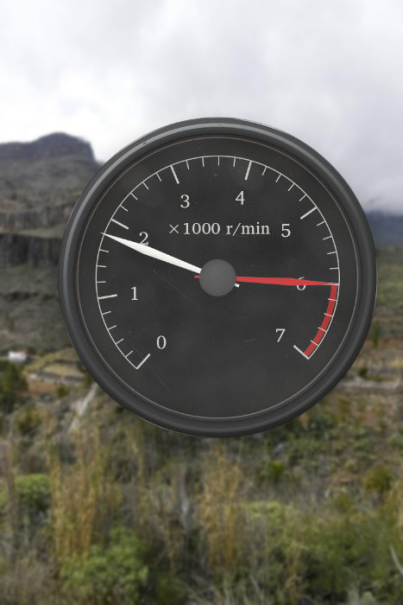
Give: 1800 rpm
